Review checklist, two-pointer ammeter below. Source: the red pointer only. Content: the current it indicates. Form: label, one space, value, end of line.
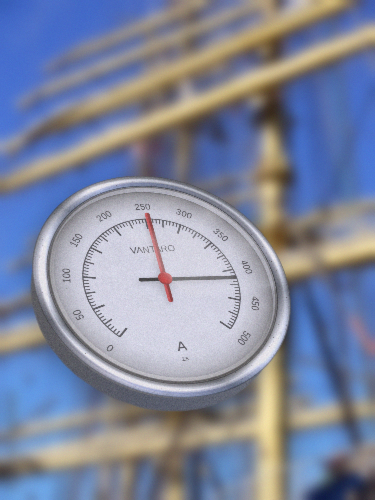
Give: 250 A
